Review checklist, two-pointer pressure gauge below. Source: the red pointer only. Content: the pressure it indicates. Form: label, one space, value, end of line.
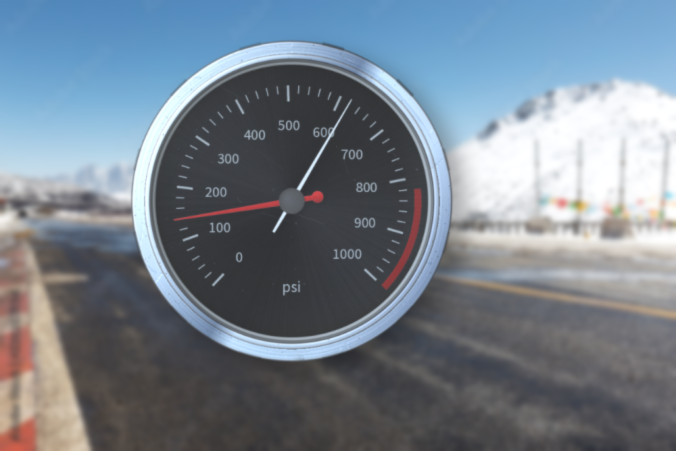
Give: 140 psi
